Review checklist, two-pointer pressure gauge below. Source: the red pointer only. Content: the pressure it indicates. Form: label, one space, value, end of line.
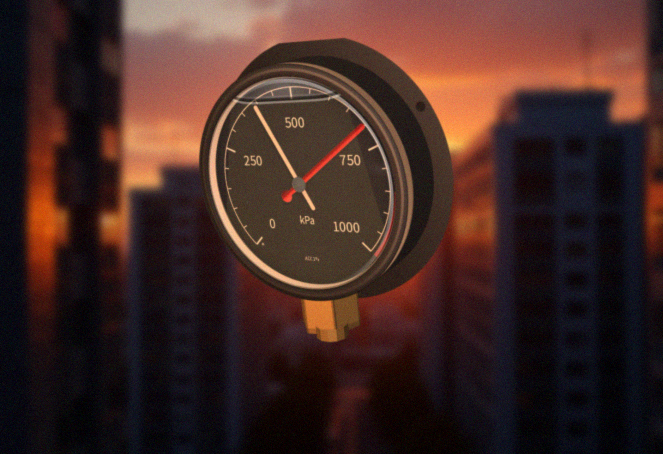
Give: 700 kPa
